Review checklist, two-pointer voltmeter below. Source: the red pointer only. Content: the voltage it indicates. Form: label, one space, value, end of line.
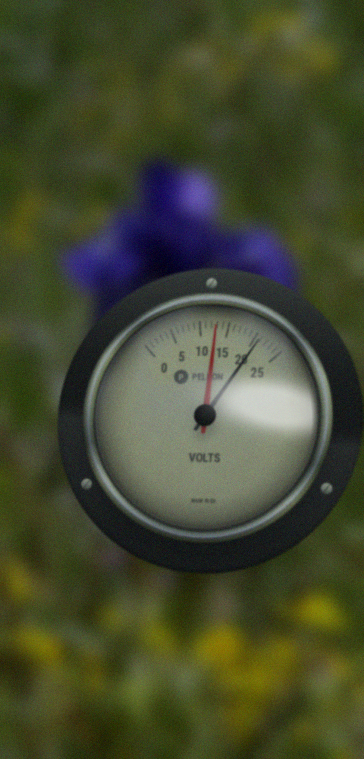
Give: 13 V
